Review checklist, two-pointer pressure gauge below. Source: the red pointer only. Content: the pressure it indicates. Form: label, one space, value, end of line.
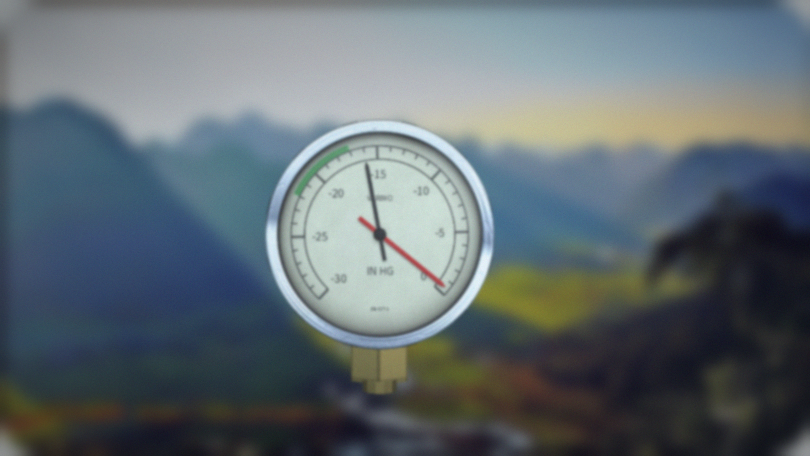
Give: -0.5 inHg
